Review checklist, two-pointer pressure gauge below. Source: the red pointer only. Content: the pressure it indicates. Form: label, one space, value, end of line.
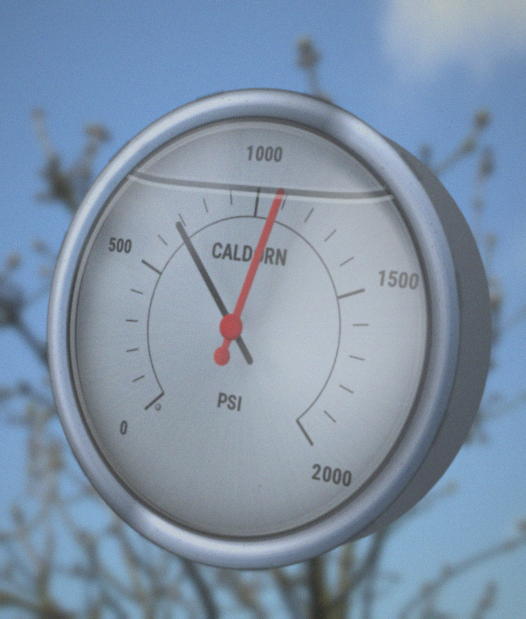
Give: 1100 psi
